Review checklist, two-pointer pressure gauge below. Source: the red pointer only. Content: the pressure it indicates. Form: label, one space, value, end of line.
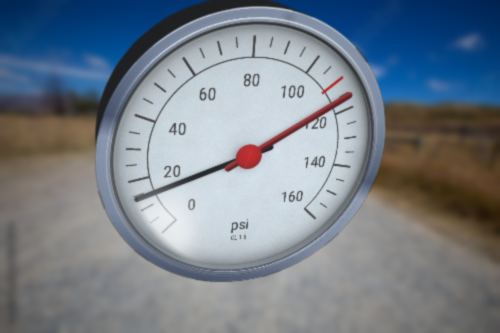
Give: 115 psi
